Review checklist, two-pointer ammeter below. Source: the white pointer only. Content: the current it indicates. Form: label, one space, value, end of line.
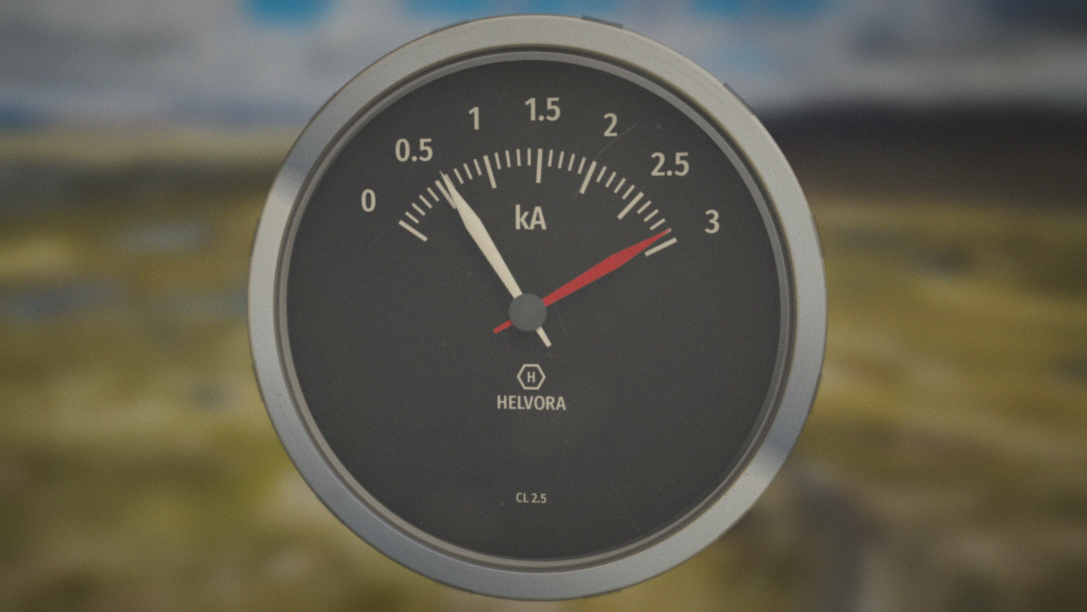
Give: 0.6 kA
